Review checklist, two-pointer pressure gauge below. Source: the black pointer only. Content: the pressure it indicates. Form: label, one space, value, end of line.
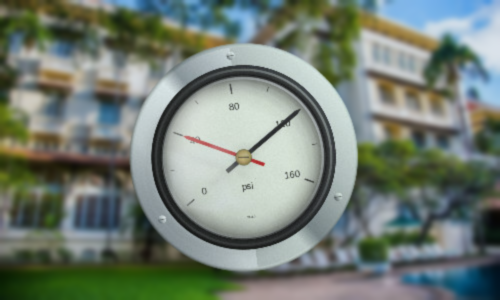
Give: 120 psi
